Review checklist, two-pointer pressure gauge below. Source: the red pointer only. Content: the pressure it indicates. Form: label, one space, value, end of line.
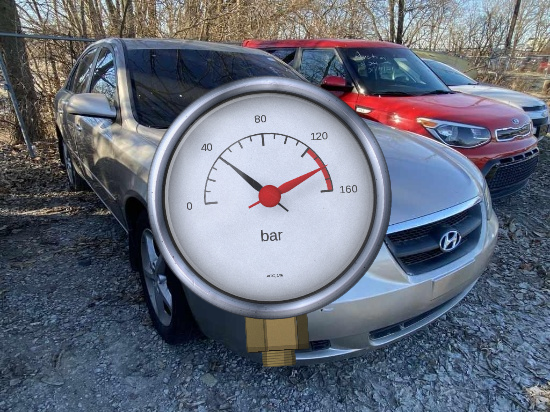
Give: 140 bar
